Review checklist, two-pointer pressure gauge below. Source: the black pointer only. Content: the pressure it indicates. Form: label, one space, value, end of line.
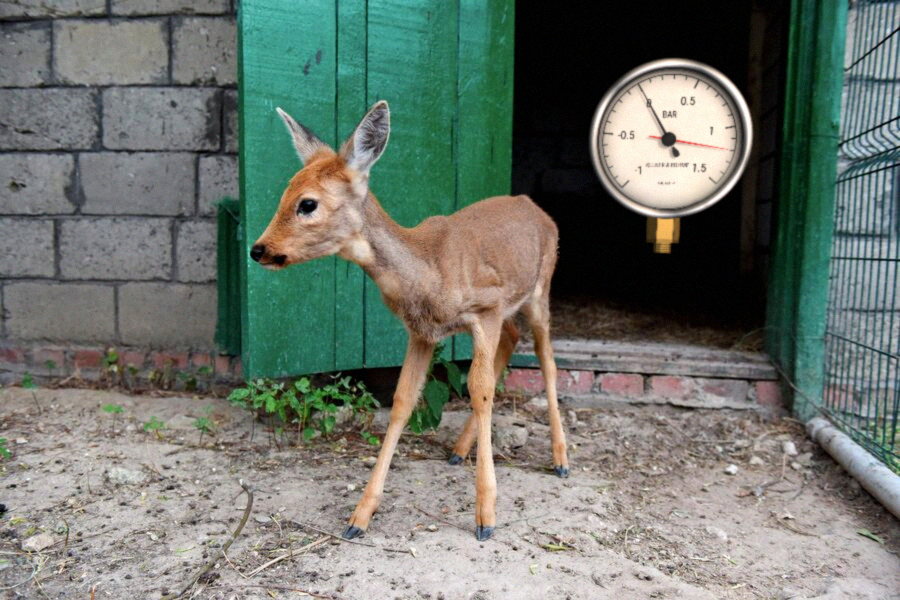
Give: 0 bar
